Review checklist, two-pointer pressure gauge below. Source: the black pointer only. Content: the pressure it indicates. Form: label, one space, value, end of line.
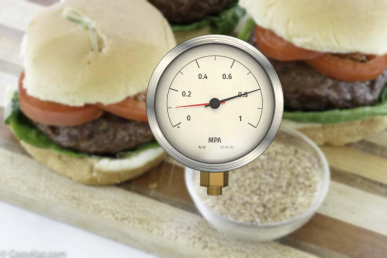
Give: 0.8 MPa
